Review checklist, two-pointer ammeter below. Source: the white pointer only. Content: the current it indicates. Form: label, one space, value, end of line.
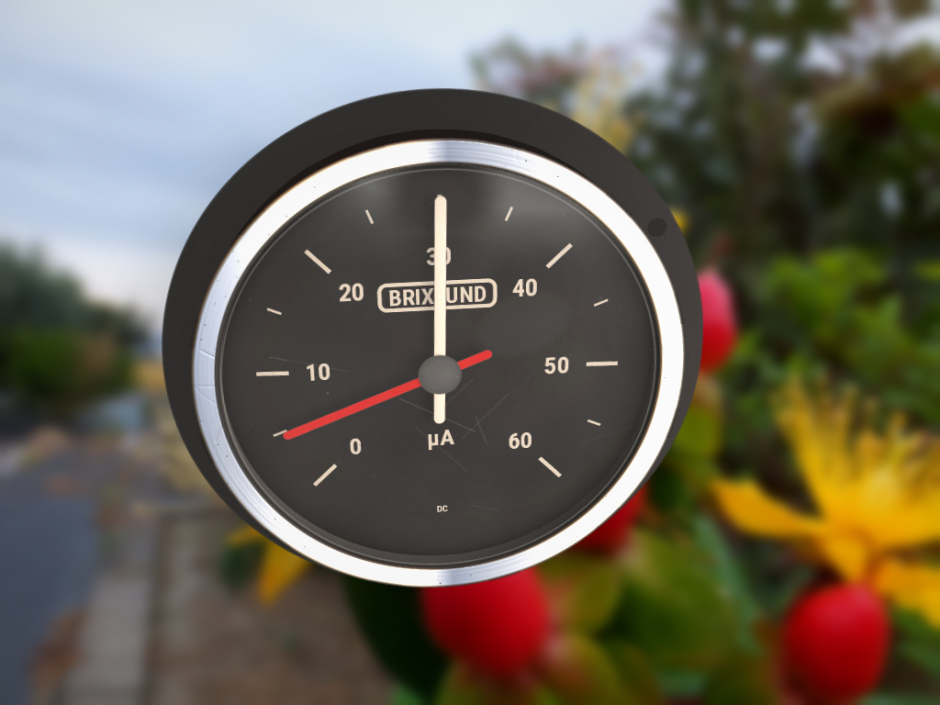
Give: 30 µA
